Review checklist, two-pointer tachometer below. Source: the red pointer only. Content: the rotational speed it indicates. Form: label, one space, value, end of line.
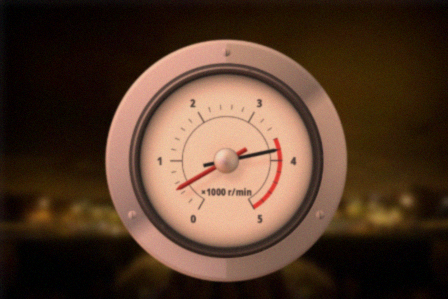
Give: 500 rpm
